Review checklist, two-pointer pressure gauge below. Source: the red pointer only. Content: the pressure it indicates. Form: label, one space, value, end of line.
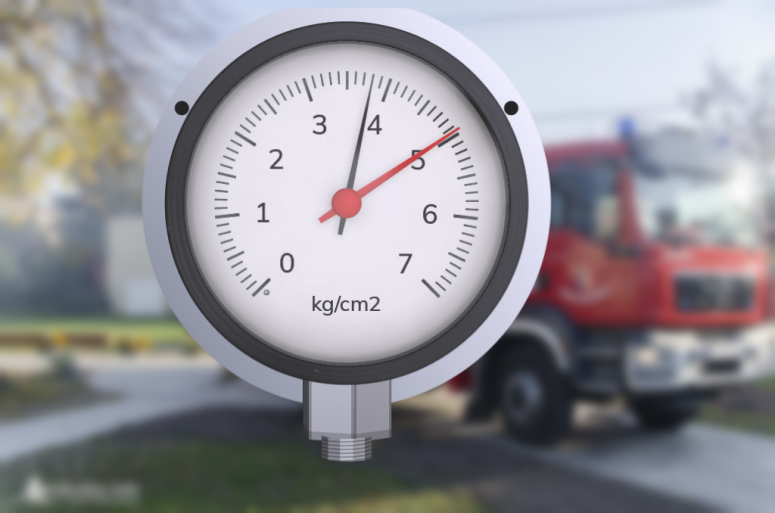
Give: 4.95 kg/cm²
